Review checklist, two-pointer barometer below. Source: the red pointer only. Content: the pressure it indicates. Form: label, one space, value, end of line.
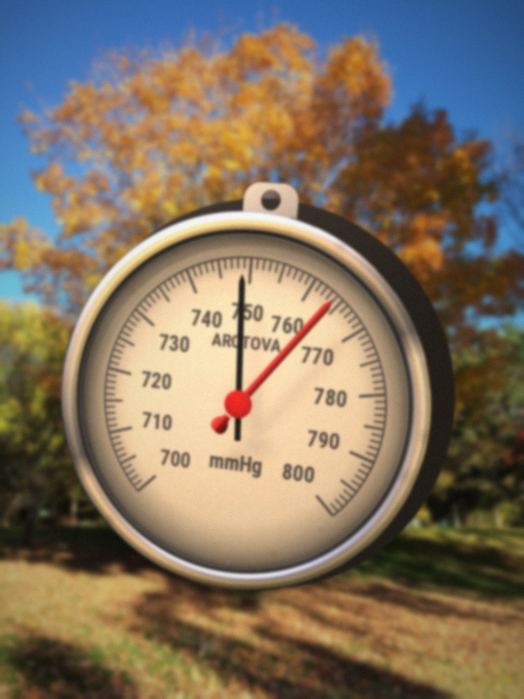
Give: 764 mmHg
